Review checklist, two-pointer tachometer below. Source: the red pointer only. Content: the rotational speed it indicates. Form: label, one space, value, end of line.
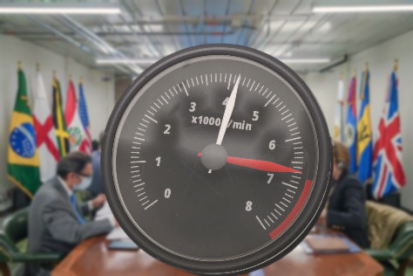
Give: 6700 rpm
